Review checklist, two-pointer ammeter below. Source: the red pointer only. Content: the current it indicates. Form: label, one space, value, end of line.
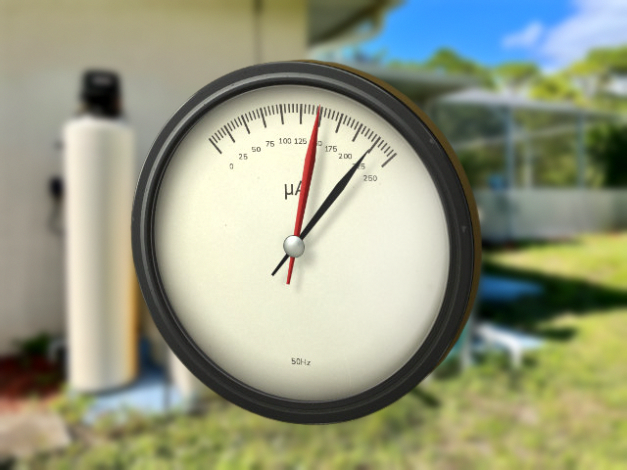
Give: 150 µA
